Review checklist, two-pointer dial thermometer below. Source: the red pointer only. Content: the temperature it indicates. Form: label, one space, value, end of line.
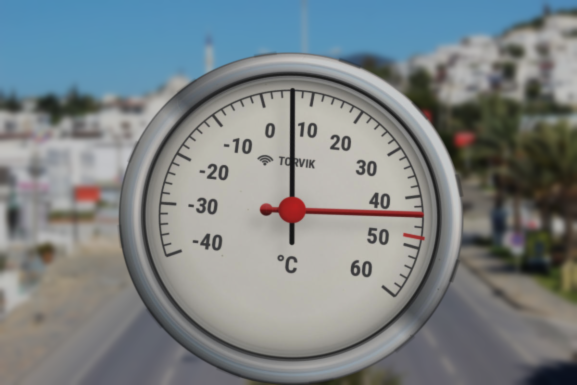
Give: 44 °C
